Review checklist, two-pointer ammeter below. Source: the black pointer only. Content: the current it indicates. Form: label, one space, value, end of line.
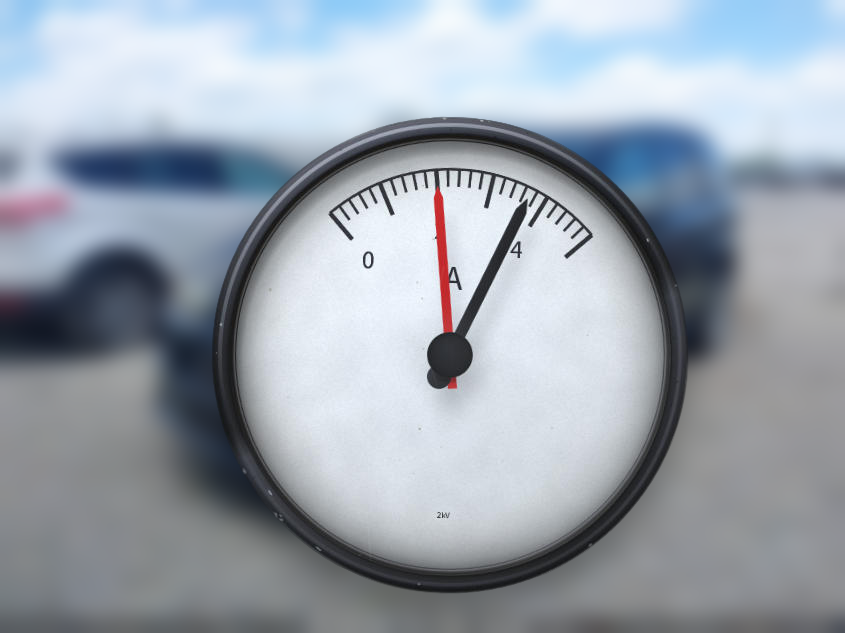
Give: 3.7 A
